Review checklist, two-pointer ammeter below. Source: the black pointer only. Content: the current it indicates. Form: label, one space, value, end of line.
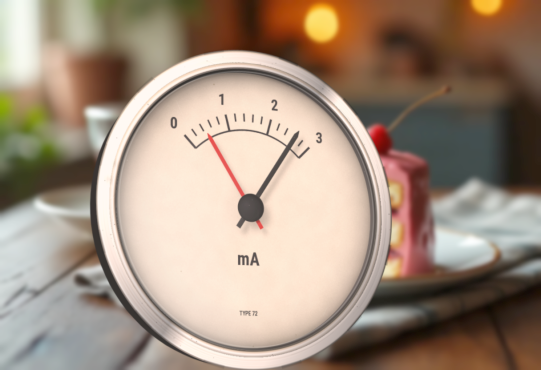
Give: 2.6 mA
